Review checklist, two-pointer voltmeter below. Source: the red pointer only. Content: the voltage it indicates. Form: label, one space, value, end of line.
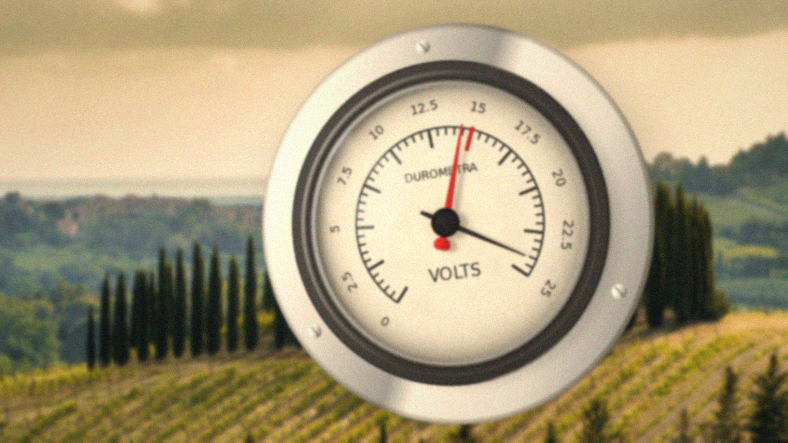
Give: 14.5 V
